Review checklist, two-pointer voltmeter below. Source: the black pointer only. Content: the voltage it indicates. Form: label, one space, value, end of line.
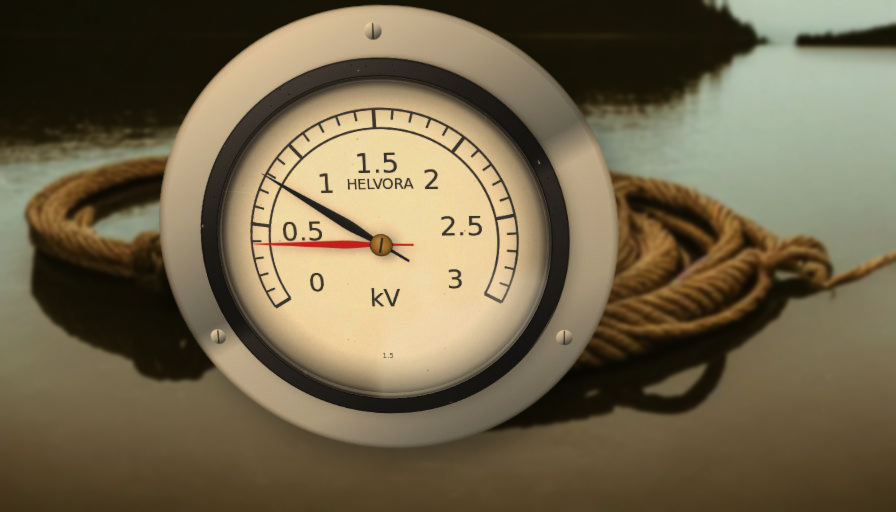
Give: 0.8 kV
